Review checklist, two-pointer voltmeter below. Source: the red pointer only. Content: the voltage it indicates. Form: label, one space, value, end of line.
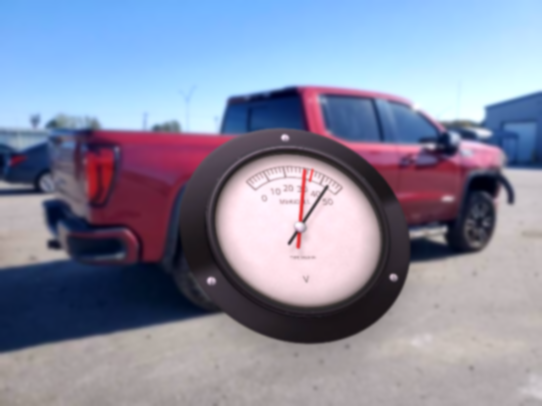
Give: 30 V
